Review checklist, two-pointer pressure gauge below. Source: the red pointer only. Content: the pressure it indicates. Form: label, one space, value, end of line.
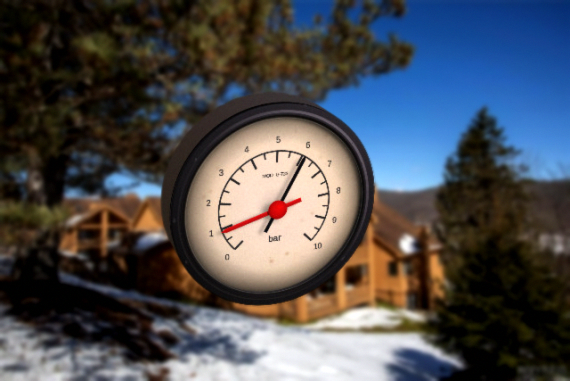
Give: 1 bar
